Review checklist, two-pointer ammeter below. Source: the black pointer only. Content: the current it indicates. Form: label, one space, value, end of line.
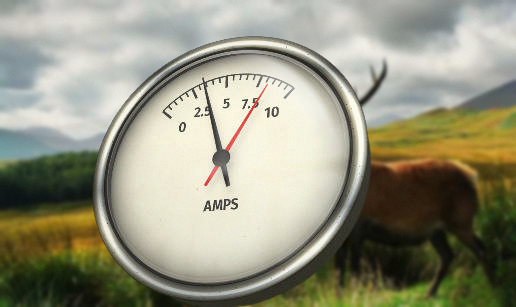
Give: 3.5 A
